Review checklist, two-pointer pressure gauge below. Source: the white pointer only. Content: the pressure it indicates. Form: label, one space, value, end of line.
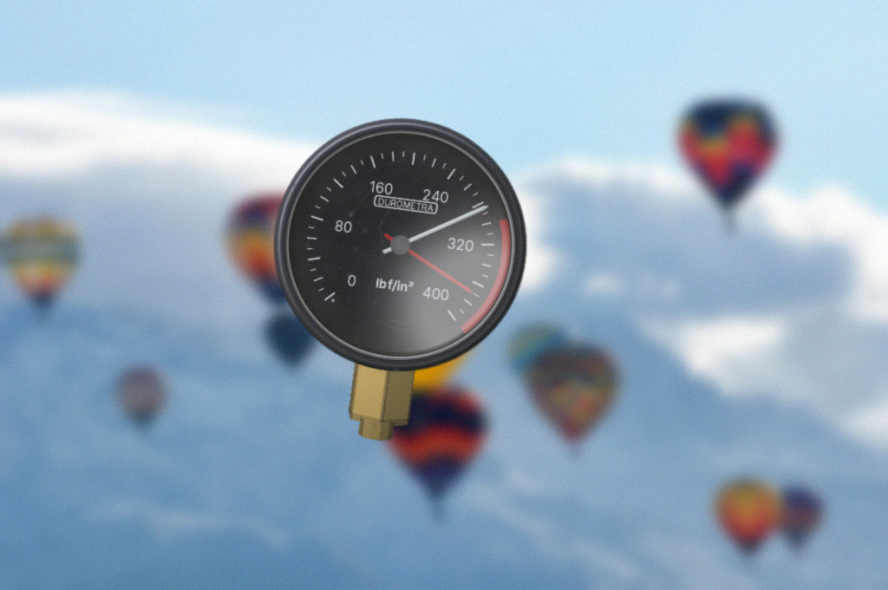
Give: 285 psi
